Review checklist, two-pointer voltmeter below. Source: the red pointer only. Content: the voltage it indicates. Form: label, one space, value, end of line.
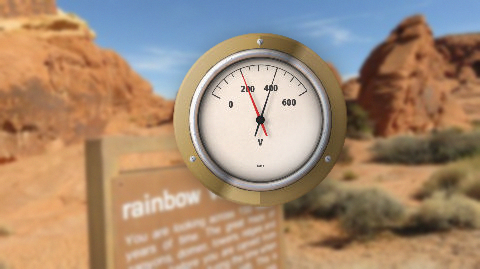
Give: 200 V
